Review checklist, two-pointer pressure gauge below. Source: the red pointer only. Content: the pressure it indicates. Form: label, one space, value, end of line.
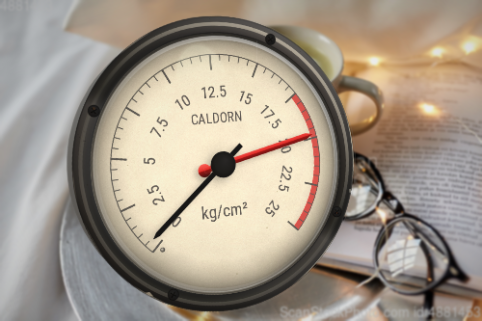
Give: 19.75 kg/cm²
